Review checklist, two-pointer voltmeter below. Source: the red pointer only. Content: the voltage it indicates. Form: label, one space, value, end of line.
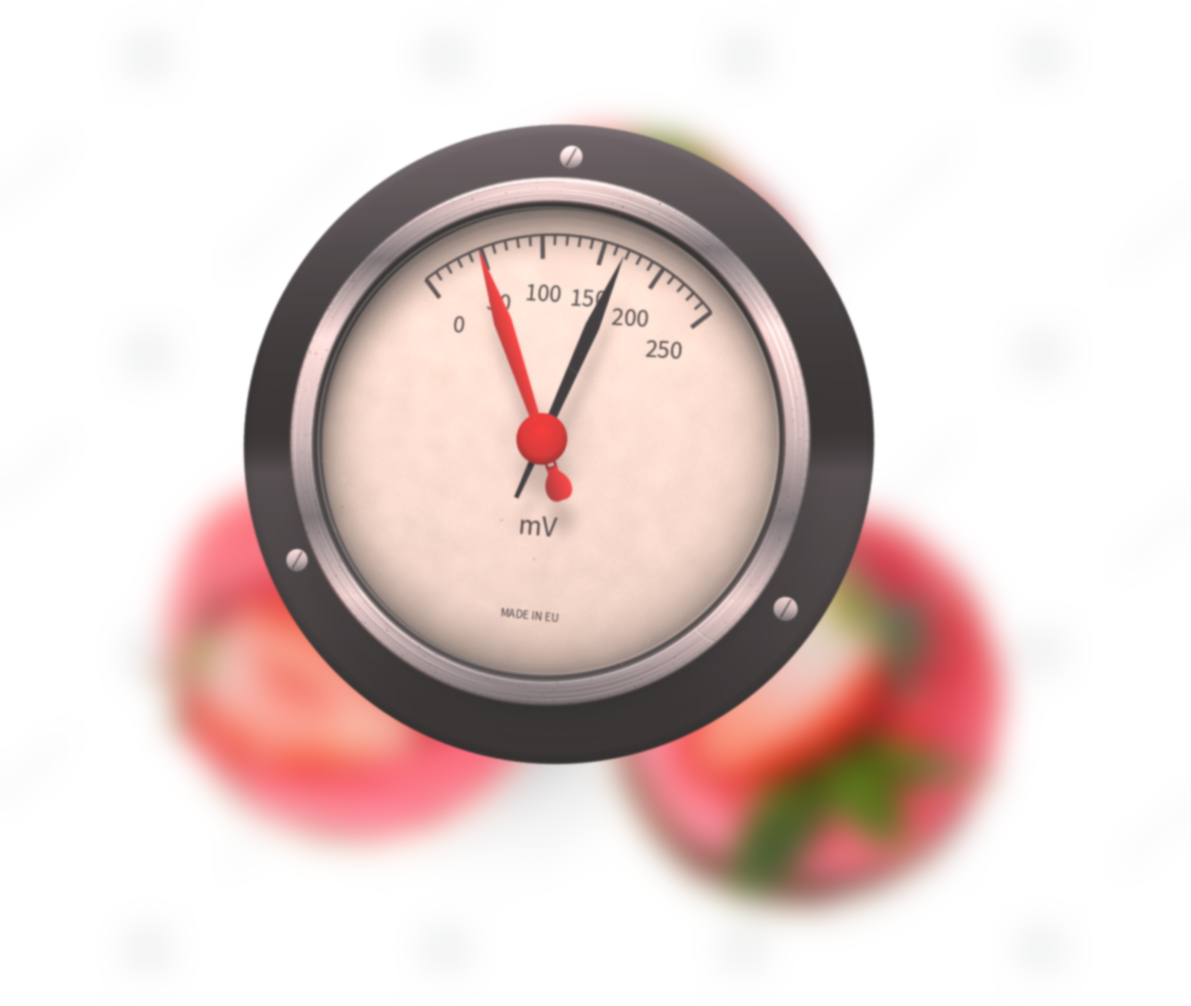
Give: 50 mV
